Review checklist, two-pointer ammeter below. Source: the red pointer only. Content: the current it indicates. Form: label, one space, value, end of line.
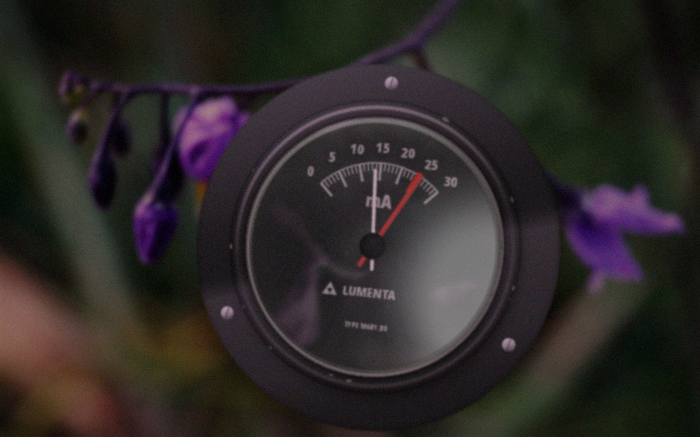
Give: 25 mA
